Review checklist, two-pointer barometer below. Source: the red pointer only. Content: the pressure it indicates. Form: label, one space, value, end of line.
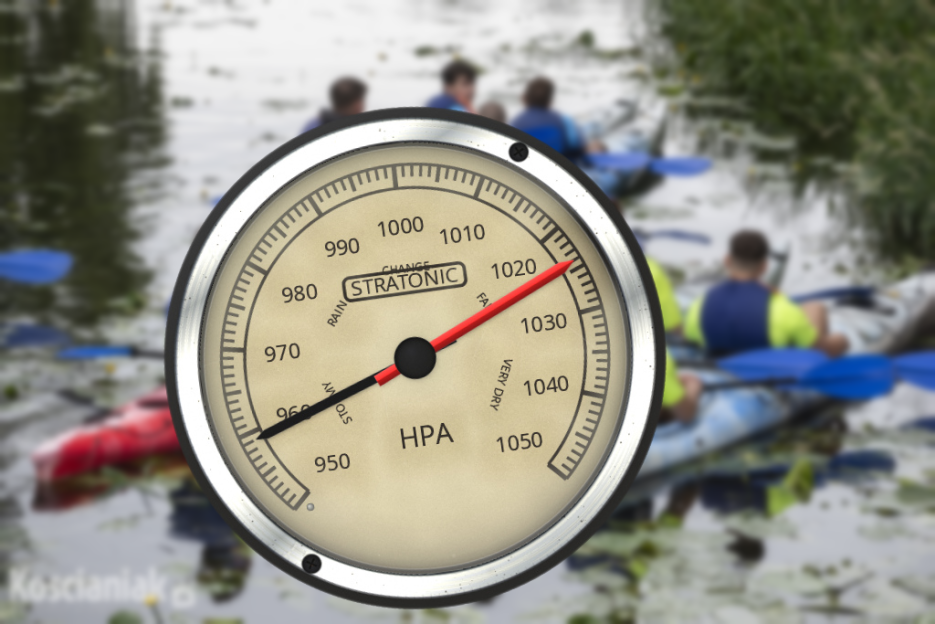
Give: 1024 hPa
